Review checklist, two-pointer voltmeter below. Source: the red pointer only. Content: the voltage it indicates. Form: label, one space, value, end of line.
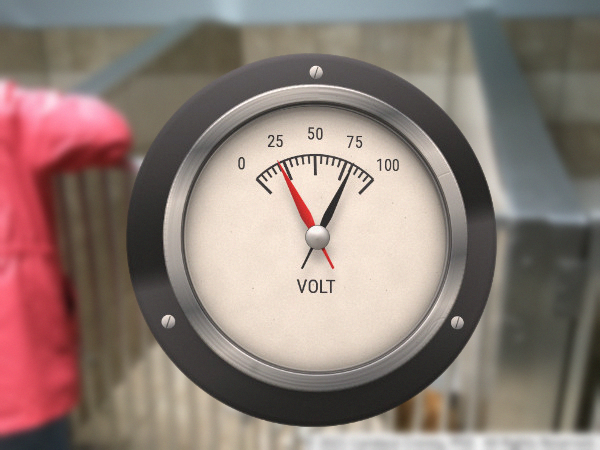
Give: 20 V
